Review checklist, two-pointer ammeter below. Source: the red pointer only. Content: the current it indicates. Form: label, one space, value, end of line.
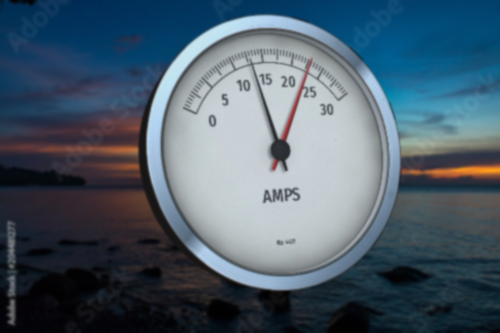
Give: 22.5 A
